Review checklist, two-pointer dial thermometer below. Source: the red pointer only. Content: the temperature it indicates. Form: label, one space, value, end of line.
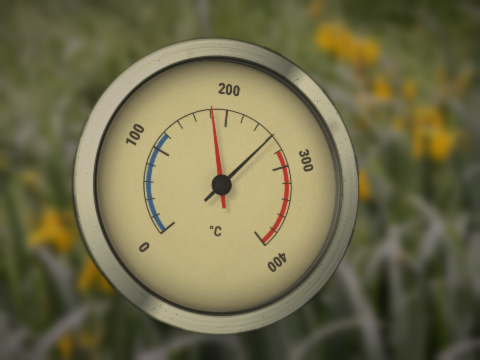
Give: 180 °C
